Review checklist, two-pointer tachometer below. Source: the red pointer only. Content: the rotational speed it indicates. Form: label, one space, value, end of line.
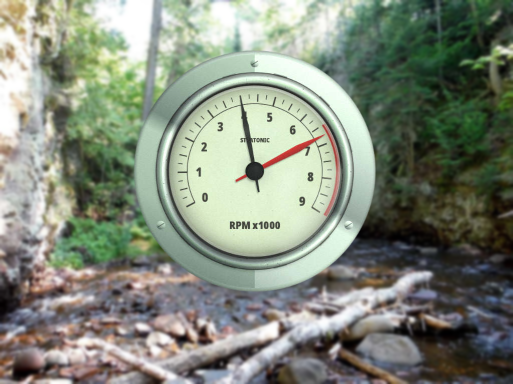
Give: 6750 rpm
